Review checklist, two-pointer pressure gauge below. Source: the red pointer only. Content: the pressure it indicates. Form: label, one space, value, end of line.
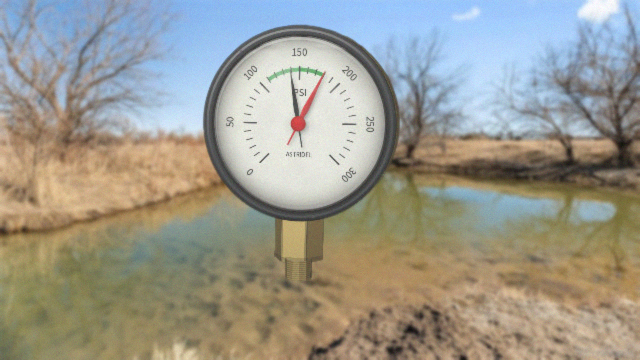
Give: 180 psi
